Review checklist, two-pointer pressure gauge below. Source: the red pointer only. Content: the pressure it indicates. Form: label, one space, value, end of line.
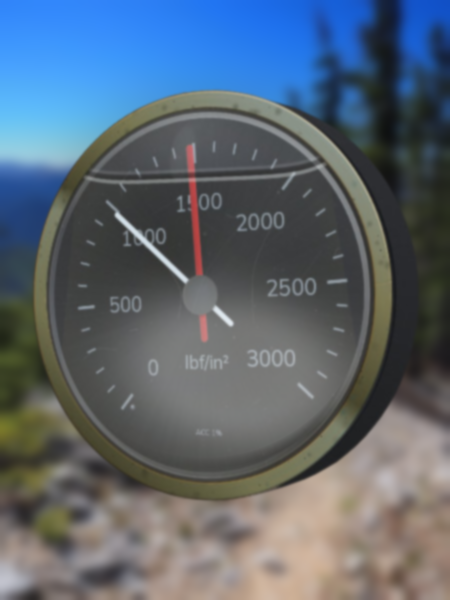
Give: 1500 psi
